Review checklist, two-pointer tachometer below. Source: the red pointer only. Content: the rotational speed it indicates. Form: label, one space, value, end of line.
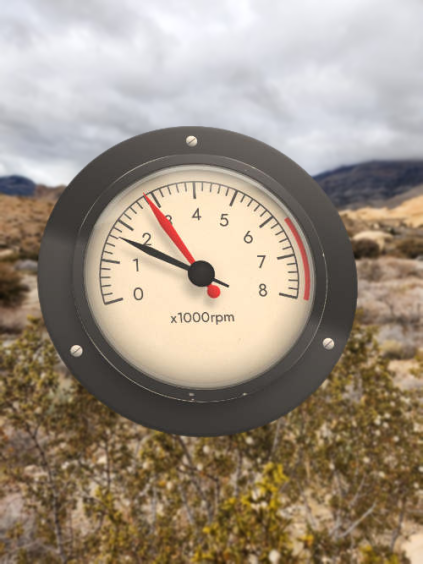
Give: 2800 rpm
